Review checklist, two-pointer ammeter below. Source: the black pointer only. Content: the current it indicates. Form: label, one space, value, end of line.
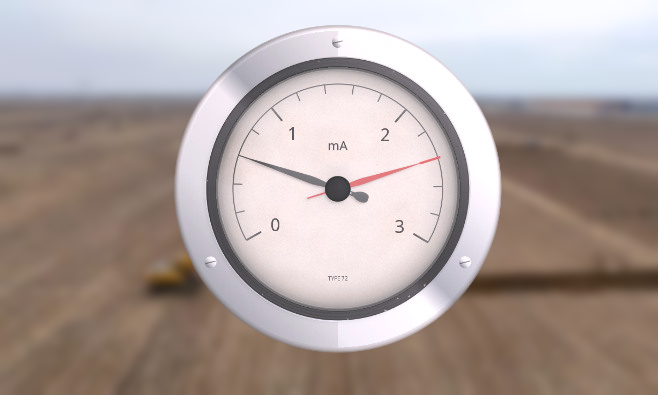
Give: 0.6 mA
